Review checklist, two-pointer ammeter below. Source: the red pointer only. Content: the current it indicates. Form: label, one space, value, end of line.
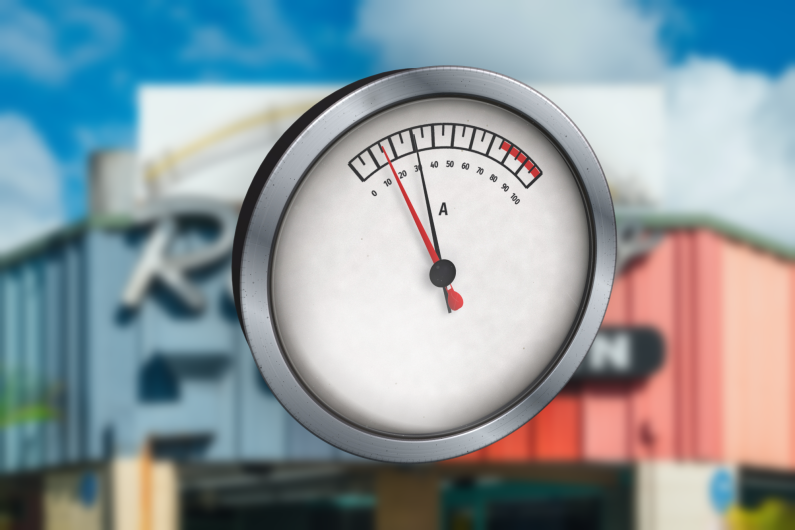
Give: 15 A
